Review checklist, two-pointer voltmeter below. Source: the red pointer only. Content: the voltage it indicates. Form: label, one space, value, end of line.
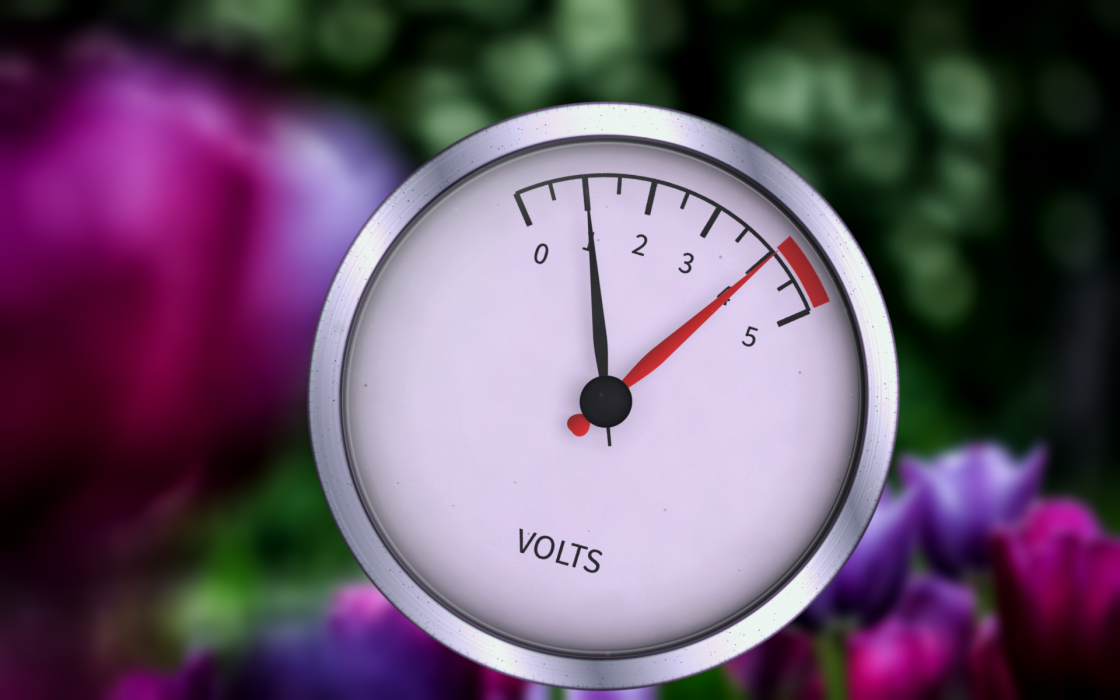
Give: 4 V
